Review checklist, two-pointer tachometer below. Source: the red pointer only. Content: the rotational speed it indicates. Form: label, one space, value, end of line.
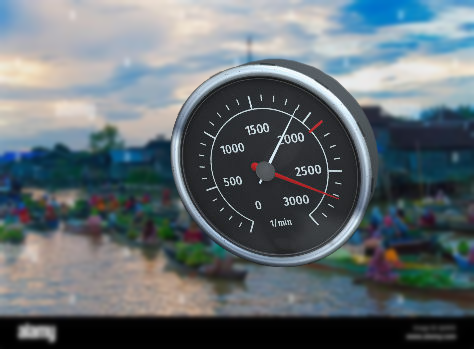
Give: 2700 rpm
